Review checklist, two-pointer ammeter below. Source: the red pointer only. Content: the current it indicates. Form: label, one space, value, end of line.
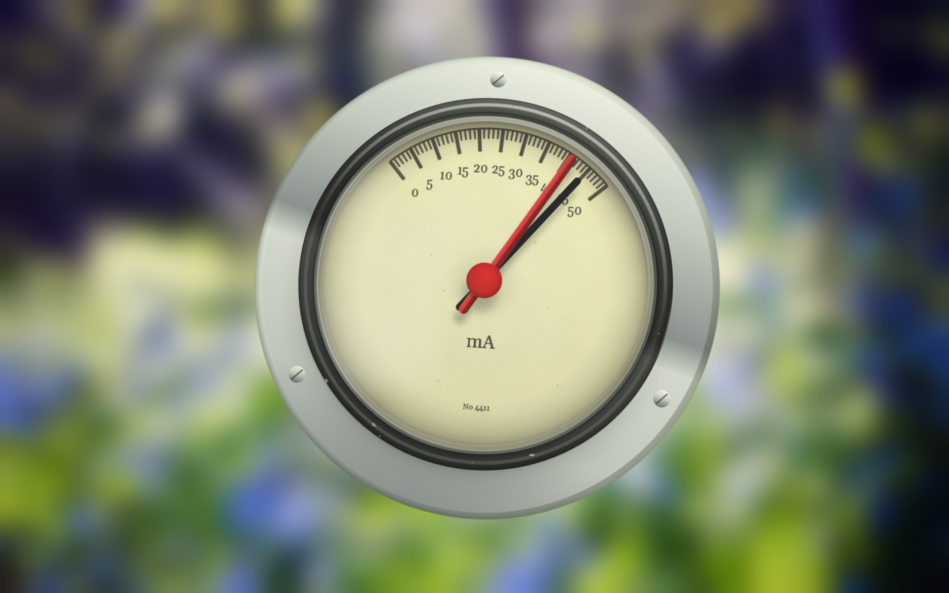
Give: 41 mA
